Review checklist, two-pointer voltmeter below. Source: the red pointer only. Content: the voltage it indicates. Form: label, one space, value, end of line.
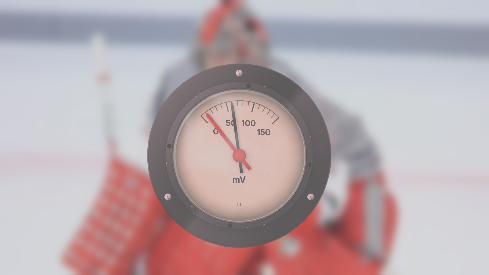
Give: 10 mV
